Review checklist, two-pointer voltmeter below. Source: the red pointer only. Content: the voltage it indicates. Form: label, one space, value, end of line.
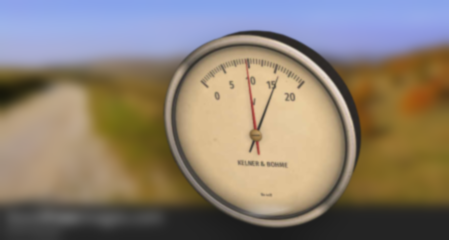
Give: 10 V
